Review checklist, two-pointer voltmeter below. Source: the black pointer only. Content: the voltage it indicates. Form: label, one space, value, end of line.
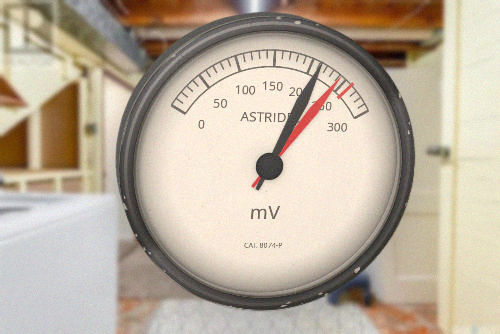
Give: 210 mV
